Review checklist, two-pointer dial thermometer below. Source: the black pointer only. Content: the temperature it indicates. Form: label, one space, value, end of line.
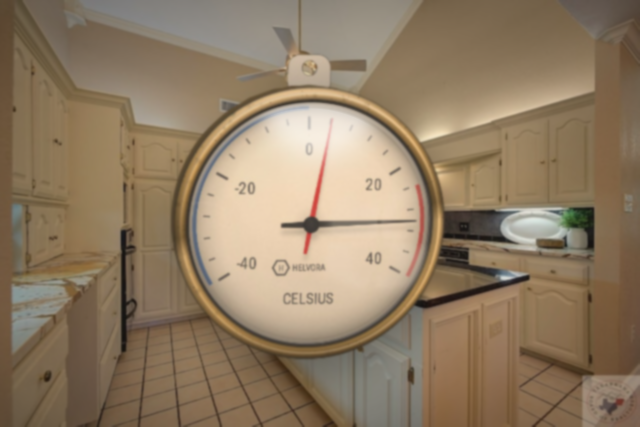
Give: 30 °C
